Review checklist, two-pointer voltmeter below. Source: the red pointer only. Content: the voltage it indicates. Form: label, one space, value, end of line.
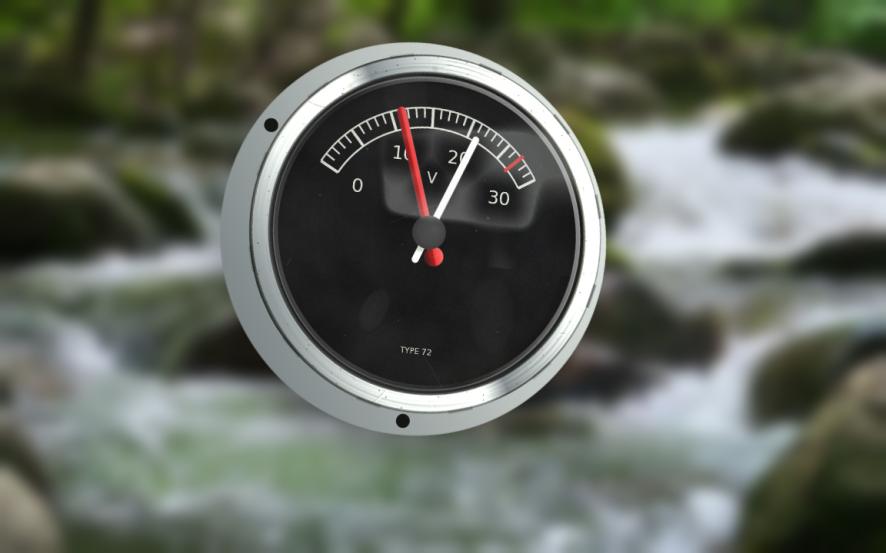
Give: 11 V
